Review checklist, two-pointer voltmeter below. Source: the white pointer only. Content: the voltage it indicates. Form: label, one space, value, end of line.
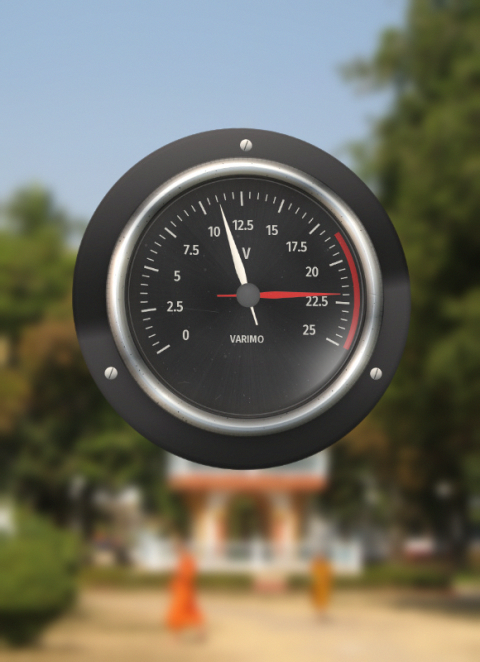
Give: 11 V
